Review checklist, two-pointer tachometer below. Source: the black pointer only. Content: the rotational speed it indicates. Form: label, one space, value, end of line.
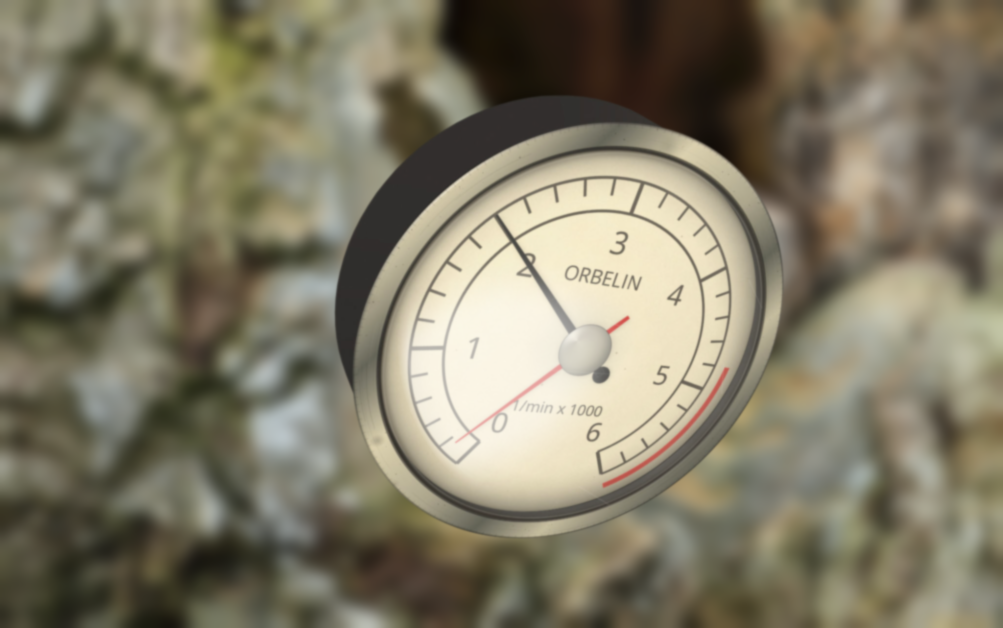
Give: 2000 rpm
